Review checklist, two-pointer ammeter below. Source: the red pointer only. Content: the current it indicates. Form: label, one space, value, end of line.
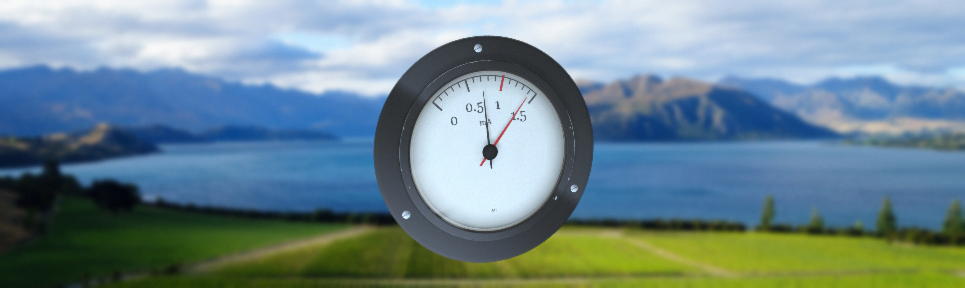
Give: 1.4 mA
